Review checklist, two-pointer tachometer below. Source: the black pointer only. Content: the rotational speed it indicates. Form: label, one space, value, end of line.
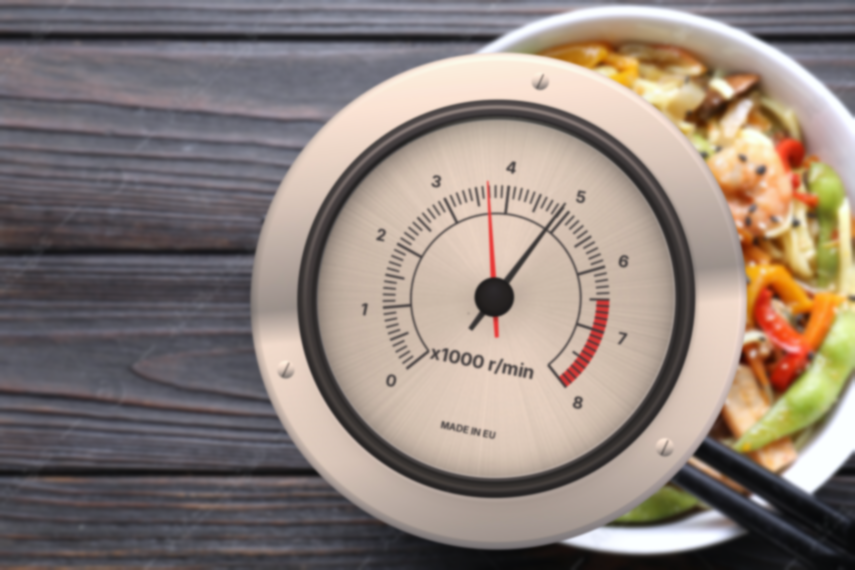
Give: 4900 rpm
